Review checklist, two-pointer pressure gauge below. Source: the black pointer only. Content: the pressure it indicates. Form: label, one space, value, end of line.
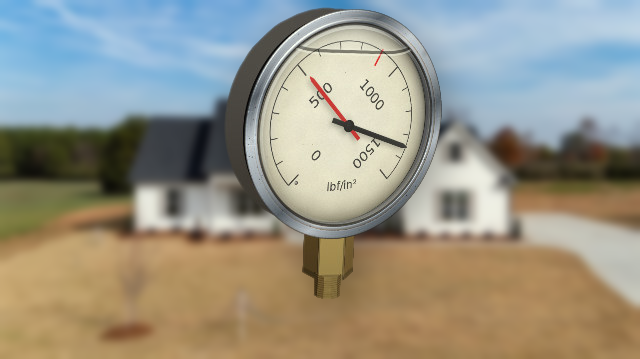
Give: 1350 psi
